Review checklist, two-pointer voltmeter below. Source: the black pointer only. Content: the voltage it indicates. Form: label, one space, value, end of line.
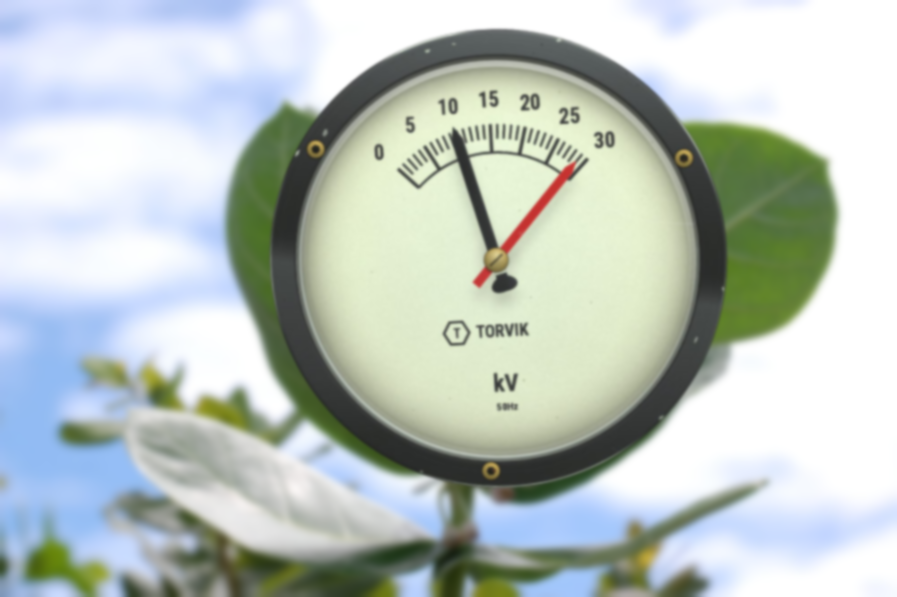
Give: 10 kV
